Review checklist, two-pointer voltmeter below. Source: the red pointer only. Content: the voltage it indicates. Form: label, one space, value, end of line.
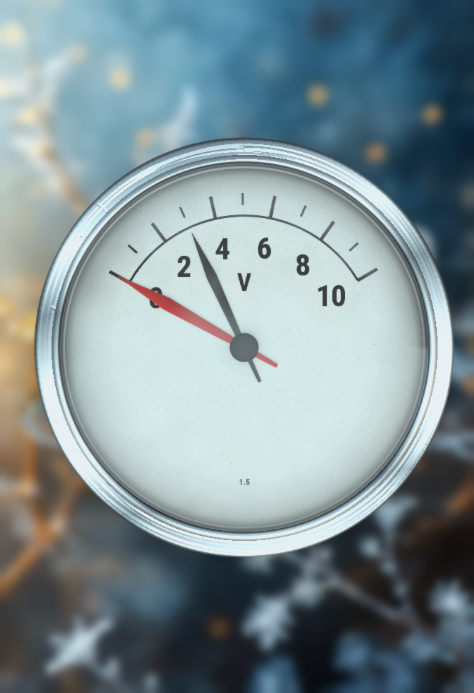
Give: 0 V
